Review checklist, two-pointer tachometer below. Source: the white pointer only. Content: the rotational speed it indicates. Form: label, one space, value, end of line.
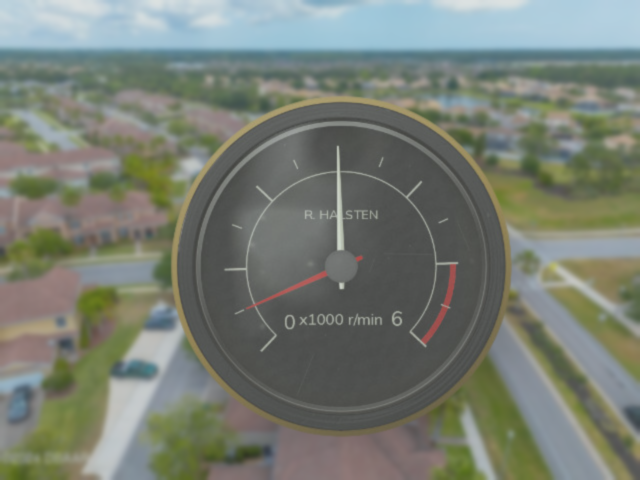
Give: 3000 rpm
